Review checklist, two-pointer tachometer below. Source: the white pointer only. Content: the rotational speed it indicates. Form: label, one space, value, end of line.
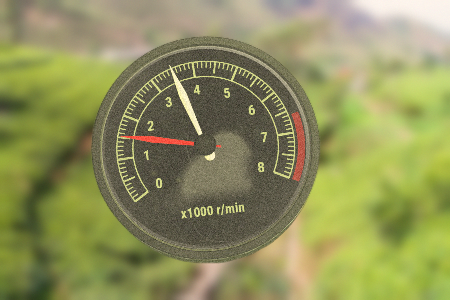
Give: 3500 rpm
